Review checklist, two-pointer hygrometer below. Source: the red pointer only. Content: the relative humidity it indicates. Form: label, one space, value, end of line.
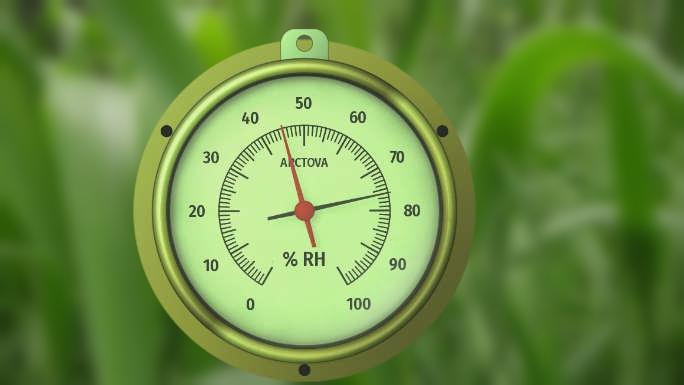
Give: 45 %
